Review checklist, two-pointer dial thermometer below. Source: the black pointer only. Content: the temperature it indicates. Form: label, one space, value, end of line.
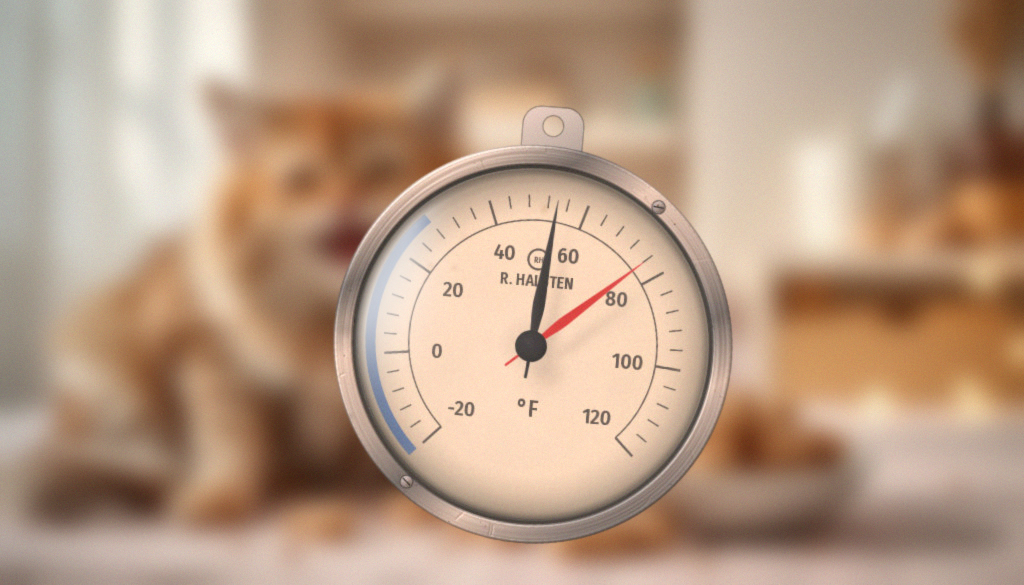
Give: 54 °F
